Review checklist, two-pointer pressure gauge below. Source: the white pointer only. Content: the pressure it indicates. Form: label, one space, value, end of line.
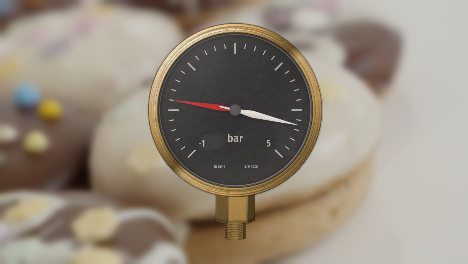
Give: 4.3 bar
